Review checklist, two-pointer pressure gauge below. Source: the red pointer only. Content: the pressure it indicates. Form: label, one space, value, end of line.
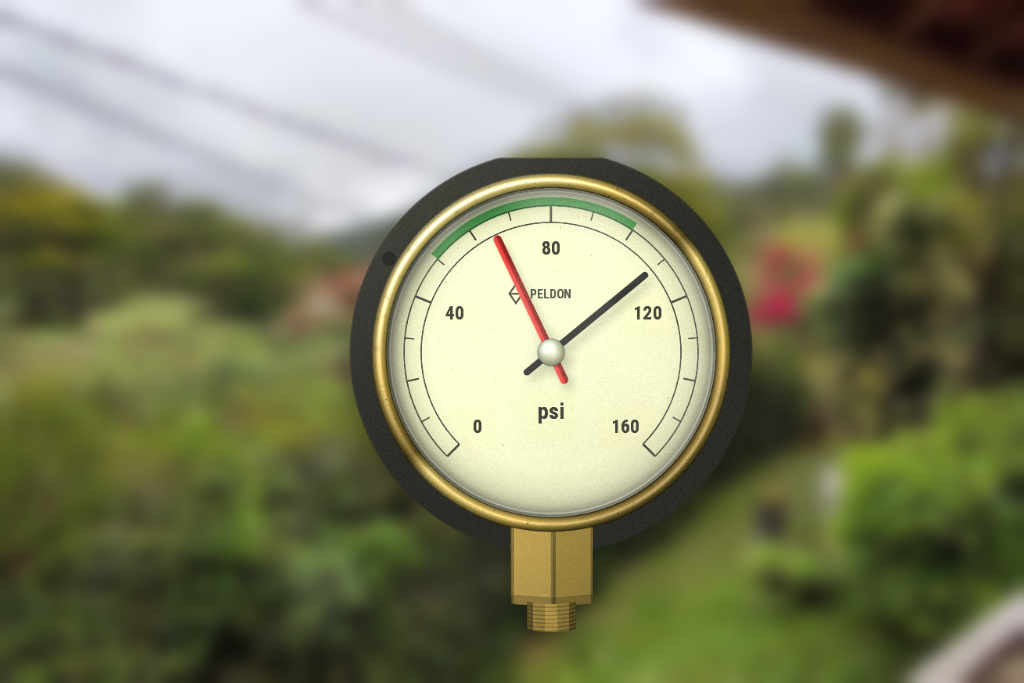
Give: 65 psi
